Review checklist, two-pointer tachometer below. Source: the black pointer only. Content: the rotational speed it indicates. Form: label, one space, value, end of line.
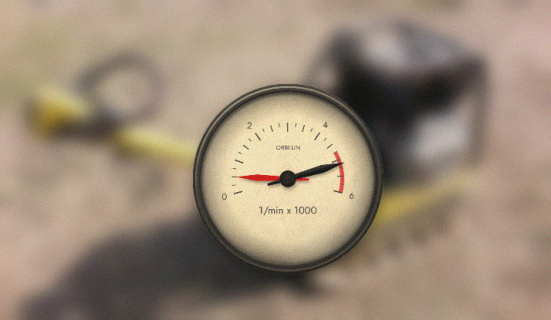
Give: 5125 rpm
